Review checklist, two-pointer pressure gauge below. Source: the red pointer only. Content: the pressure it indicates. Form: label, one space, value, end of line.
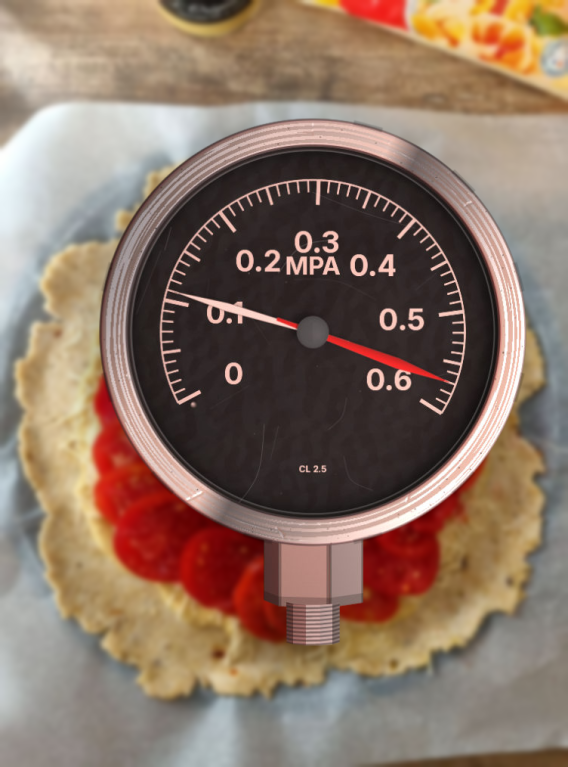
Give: 0.57 MPa
